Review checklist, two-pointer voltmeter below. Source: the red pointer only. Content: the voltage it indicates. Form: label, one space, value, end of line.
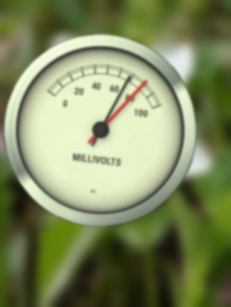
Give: 80 mV
